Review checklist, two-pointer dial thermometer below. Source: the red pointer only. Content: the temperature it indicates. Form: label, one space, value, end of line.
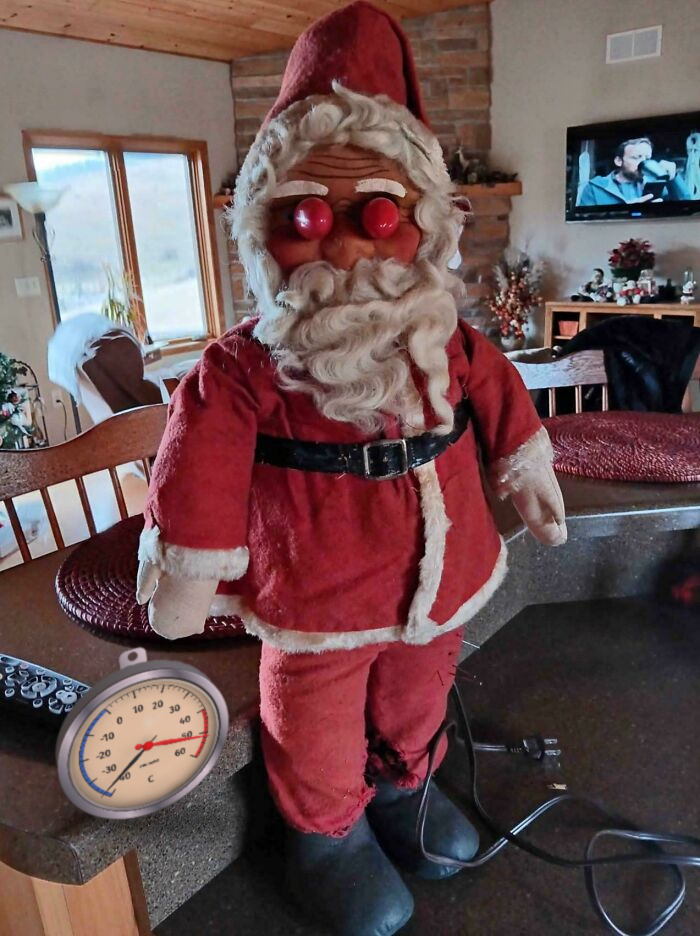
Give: 50 °C
